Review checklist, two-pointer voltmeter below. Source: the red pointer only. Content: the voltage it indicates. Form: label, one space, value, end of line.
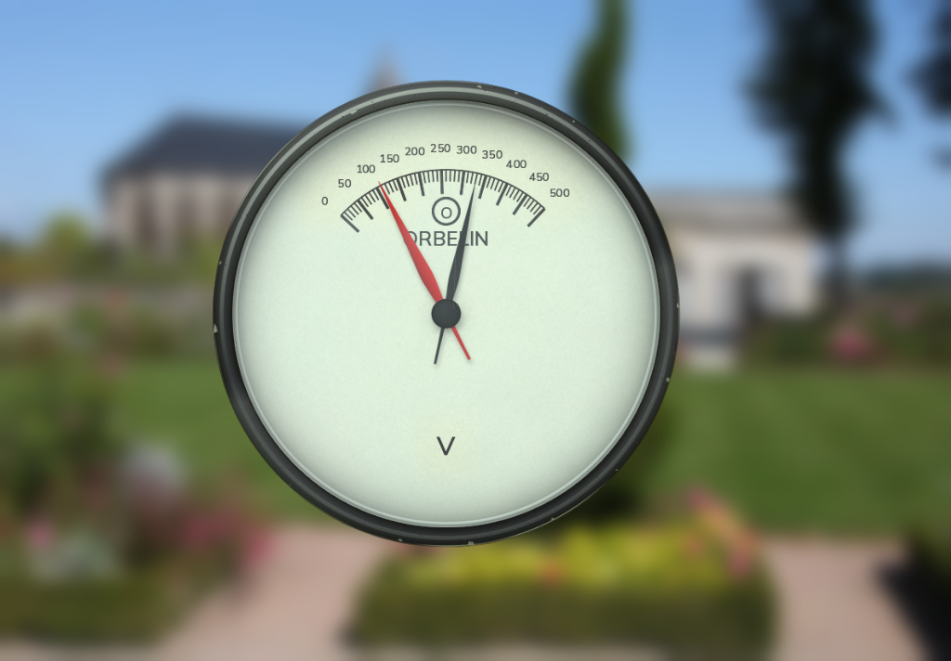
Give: 110 V
